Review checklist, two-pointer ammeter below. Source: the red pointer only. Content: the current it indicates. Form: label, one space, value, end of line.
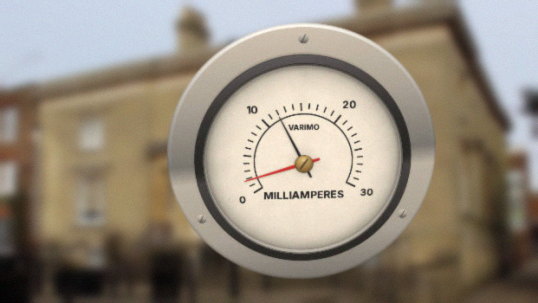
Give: 2 mA
